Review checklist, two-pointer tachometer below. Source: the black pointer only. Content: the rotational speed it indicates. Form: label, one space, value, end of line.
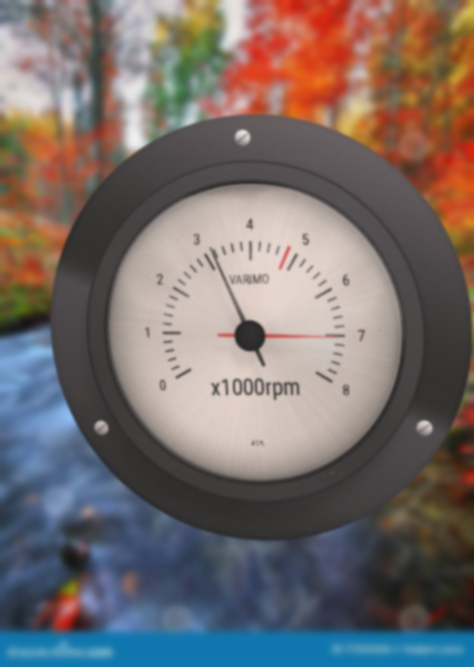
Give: 3200 rpm
